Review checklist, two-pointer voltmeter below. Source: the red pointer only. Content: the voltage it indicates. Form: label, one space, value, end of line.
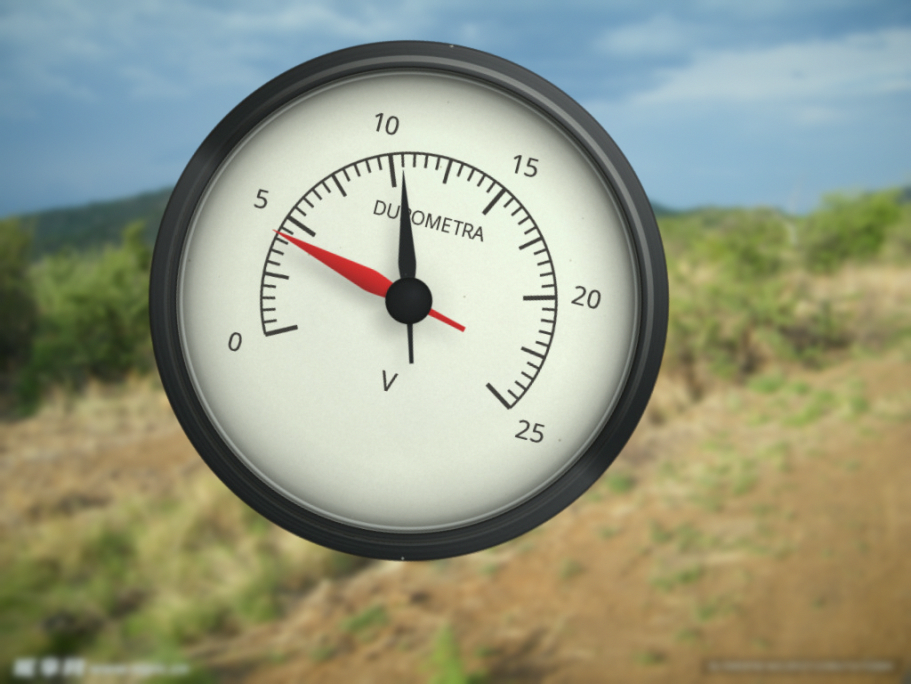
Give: 4.25 V
